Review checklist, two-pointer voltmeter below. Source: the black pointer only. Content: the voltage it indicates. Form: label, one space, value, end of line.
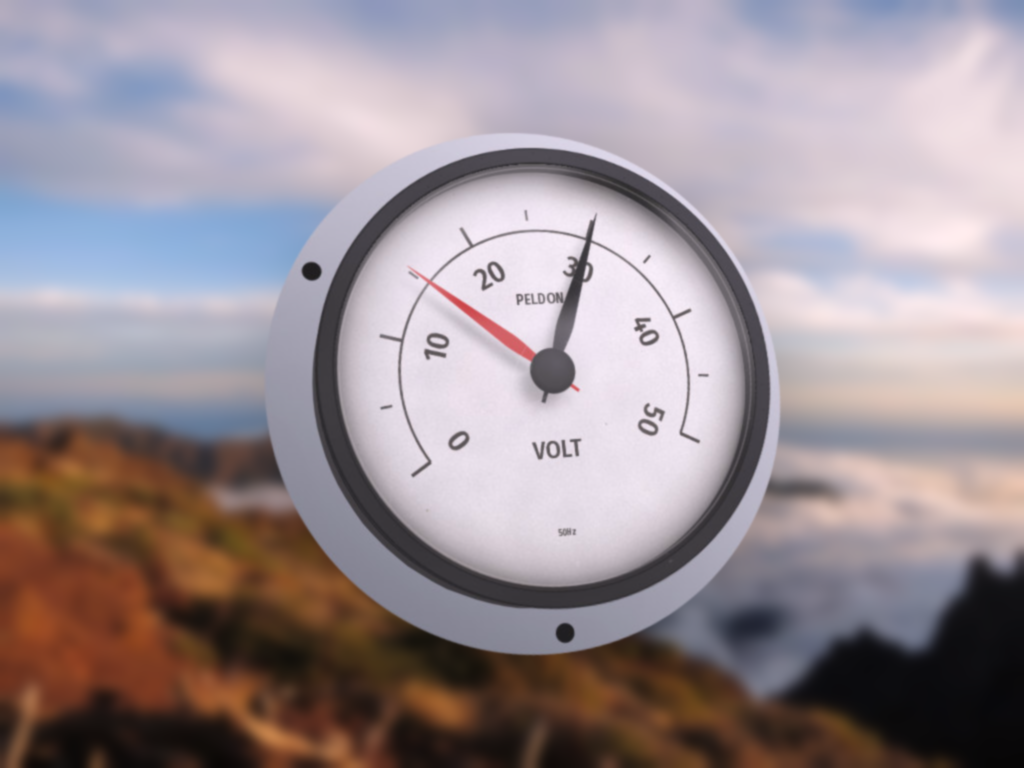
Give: 30 V
